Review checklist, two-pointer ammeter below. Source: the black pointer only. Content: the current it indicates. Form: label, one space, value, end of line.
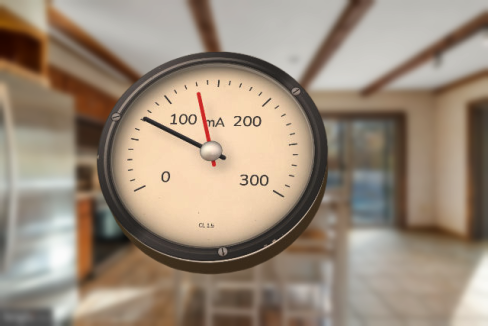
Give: 70 mA
